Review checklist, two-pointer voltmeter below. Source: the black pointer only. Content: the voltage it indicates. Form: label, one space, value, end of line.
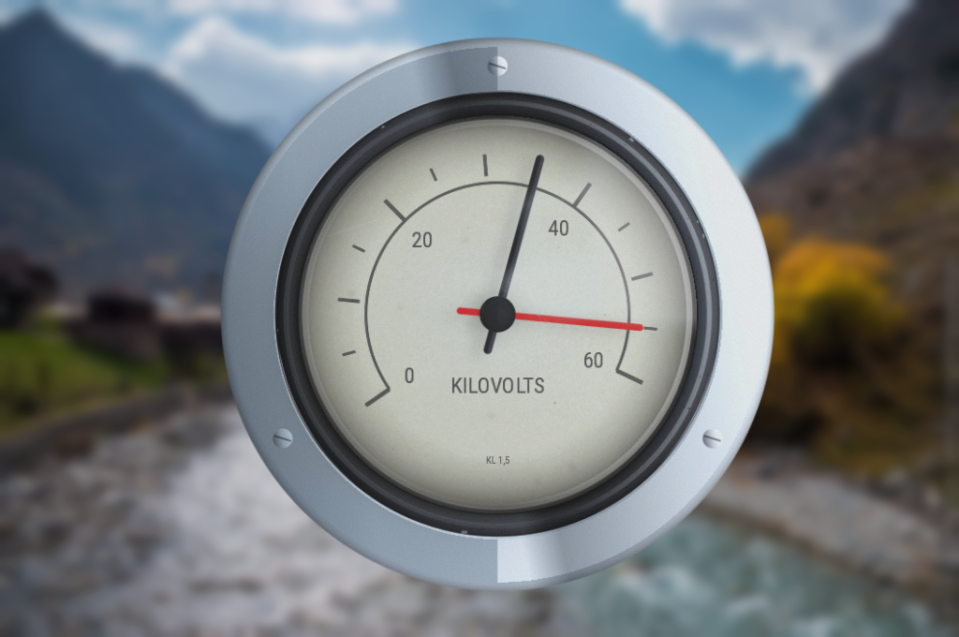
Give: 35 kV
